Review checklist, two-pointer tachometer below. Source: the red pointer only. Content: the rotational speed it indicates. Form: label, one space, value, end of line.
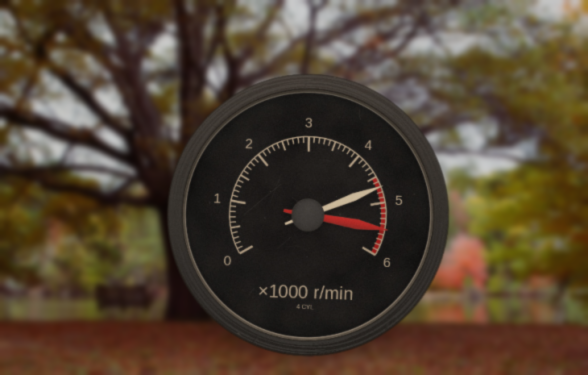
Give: 5500 rpm
